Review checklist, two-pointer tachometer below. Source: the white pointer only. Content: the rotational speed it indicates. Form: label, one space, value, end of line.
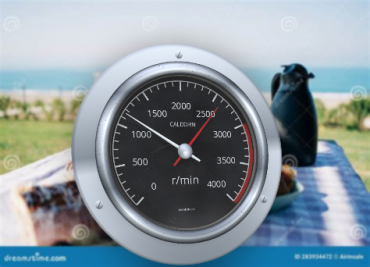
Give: 1150 rpm
